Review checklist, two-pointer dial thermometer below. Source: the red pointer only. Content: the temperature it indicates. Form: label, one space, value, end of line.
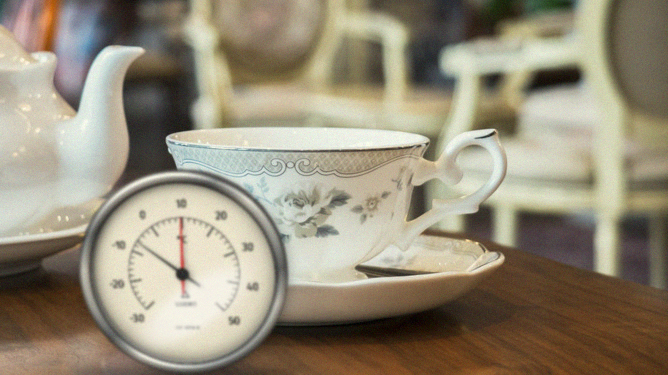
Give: 10 °C
